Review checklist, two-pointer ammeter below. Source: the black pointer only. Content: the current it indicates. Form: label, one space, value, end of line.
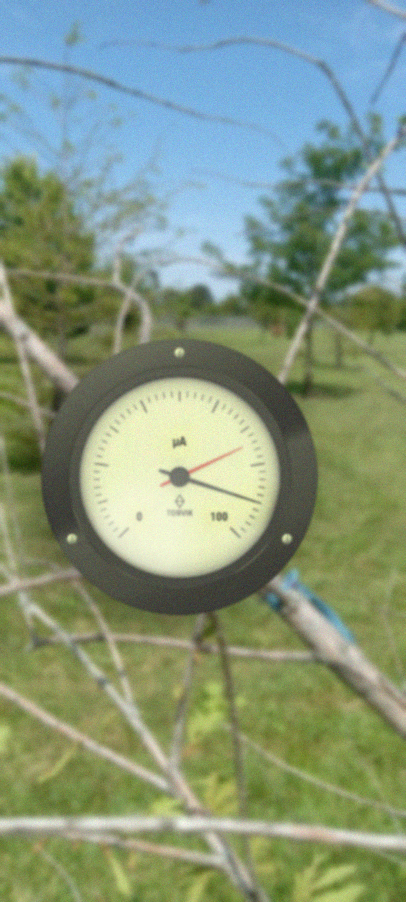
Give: 90 µA
